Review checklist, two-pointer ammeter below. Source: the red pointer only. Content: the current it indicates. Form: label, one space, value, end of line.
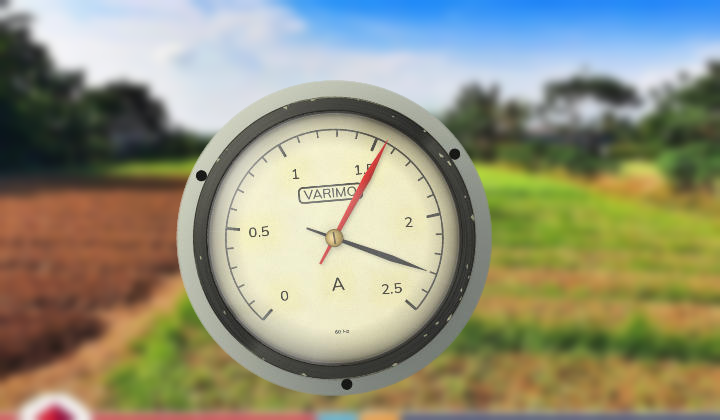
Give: 1.55 A
